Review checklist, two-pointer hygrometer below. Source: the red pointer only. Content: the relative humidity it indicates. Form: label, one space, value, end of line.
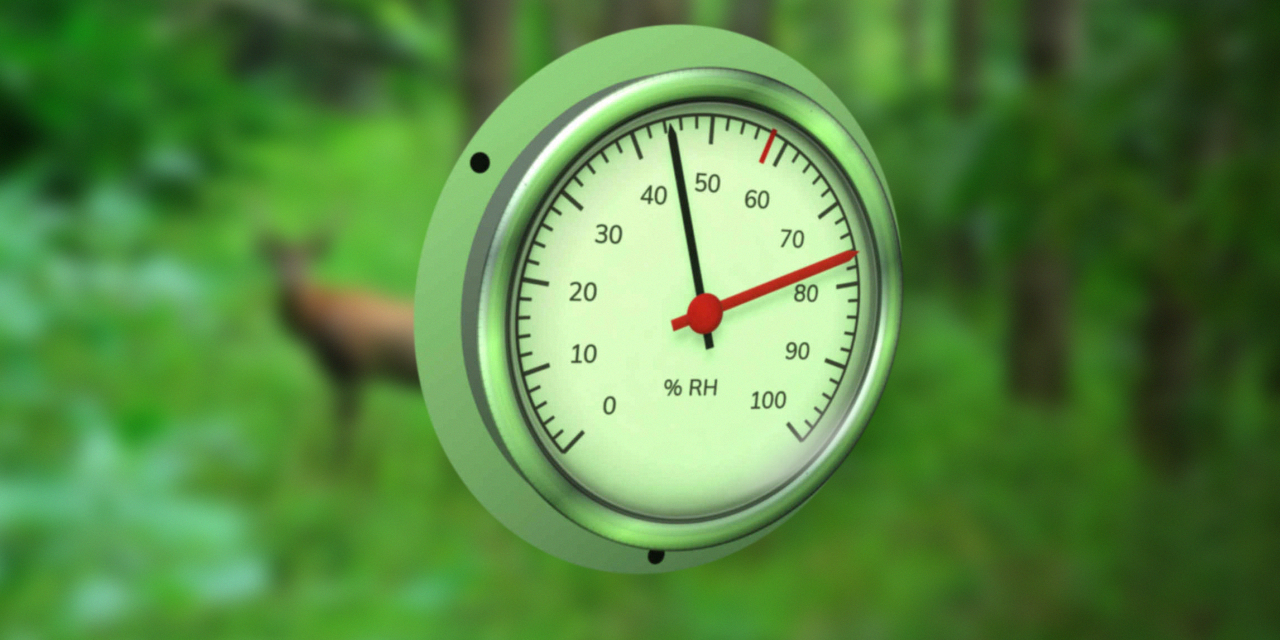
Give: 76 %
